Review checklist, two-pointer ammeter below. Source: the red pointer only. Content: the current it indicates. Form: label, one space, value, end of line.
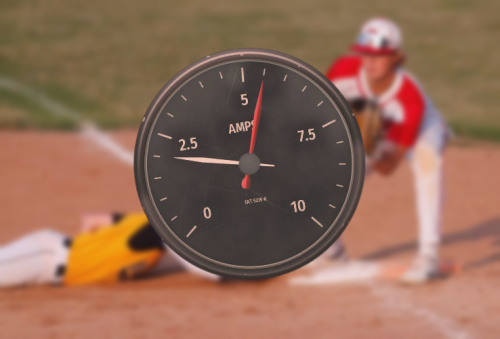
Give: 5.5 A
